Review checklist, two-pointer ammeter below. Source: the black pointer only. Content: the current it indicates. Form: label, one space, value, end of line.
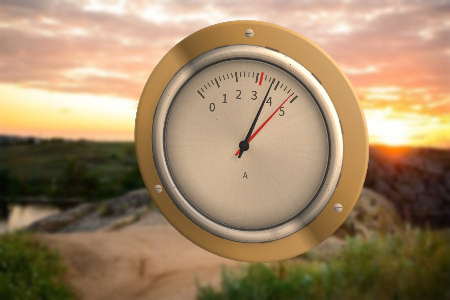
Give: 3.8 A
